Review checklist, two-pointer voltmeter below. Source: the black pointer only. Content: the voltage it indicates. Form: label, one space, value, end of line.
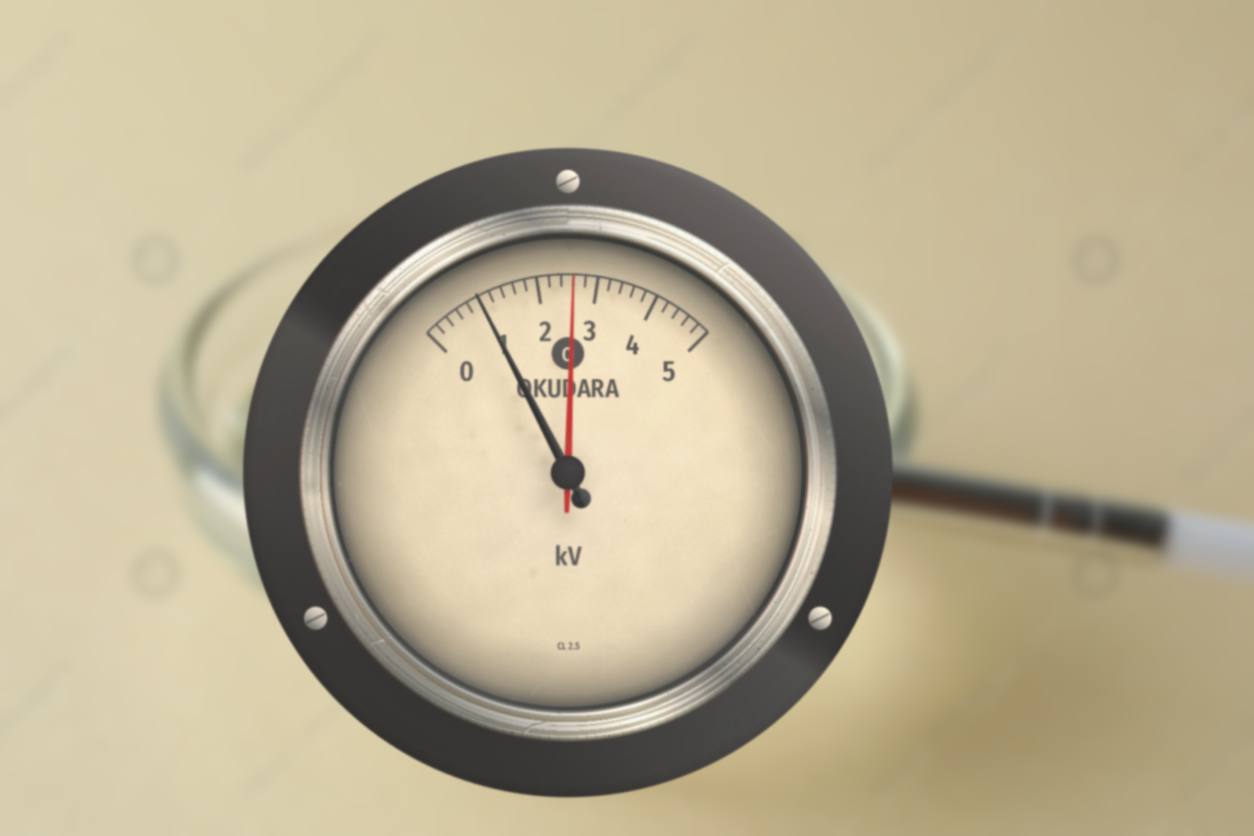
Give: 1 kV
